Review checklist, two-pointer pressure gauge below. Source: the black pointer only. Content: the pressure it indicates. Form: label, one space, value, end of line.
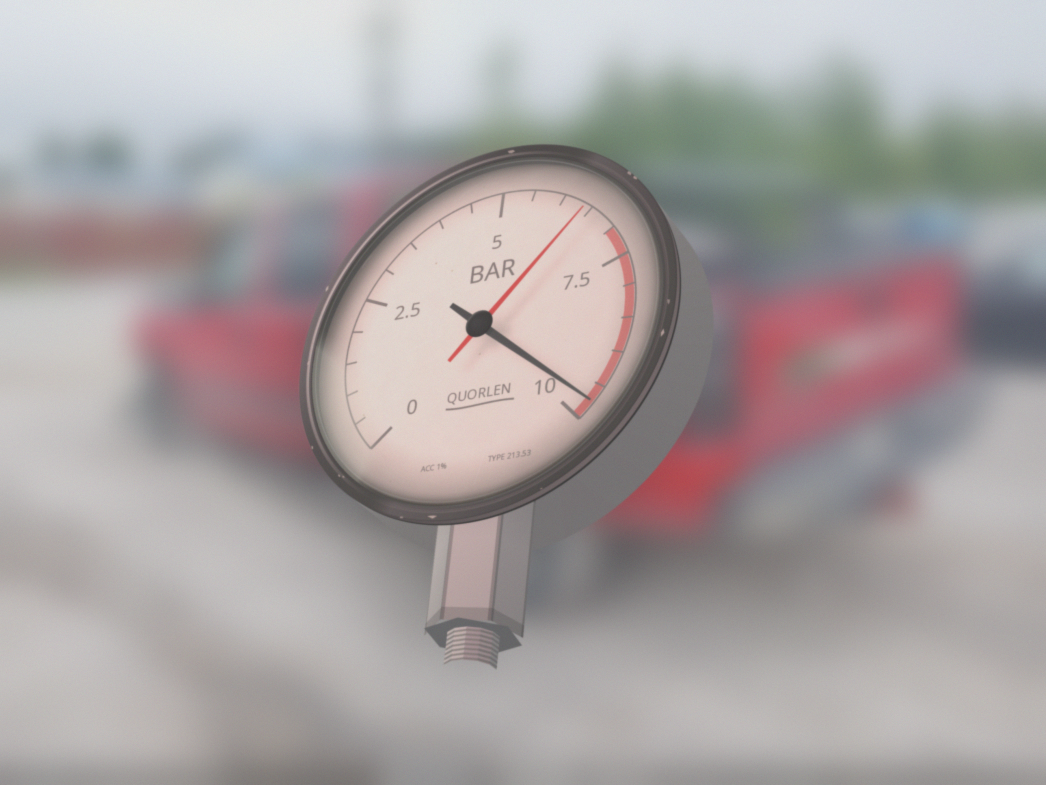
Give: 9.75 bar
